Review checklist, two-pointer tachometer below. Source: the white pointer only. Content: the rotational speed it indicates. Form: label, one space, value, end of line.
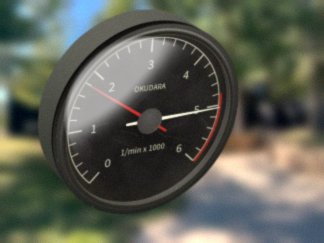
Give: 5000 rpm
